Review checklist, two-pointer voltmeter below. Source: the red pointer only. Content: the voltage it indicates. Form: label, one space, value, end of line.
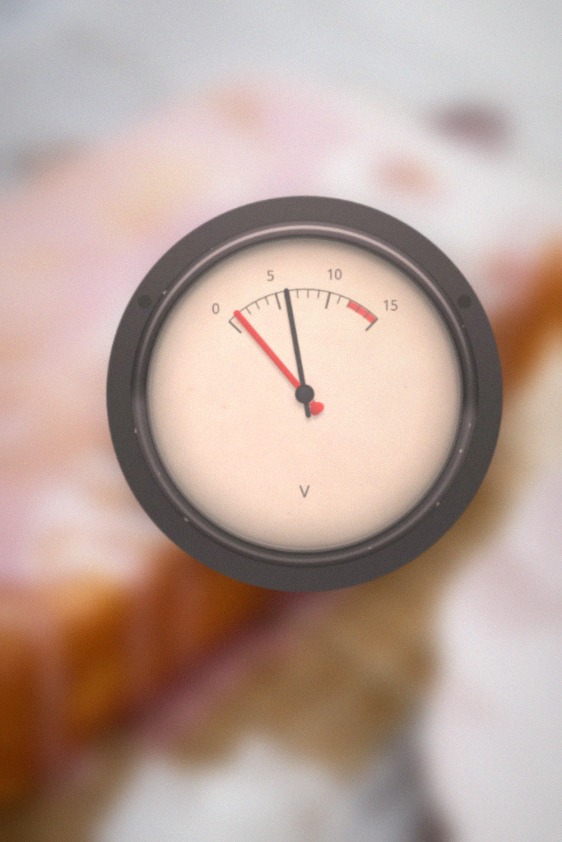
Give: 1 V
